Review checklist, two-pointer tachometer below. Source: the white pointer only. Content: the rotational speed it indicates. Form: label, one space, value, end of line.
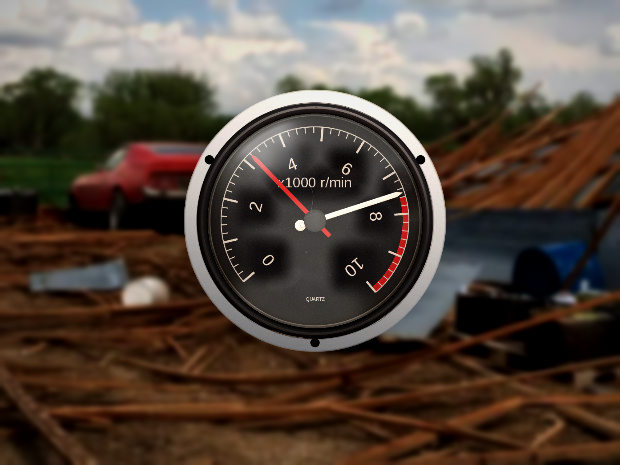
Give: 7500 rpm
